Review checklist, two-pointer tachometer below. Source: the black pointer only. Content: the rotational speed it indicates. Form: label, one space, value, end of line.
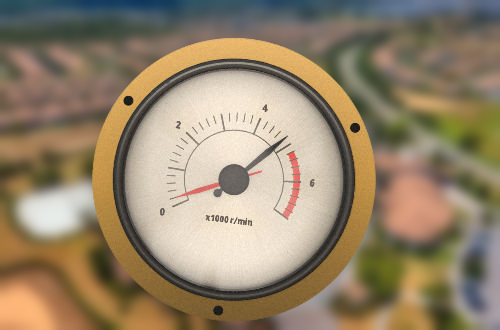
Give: 4800 rpm
